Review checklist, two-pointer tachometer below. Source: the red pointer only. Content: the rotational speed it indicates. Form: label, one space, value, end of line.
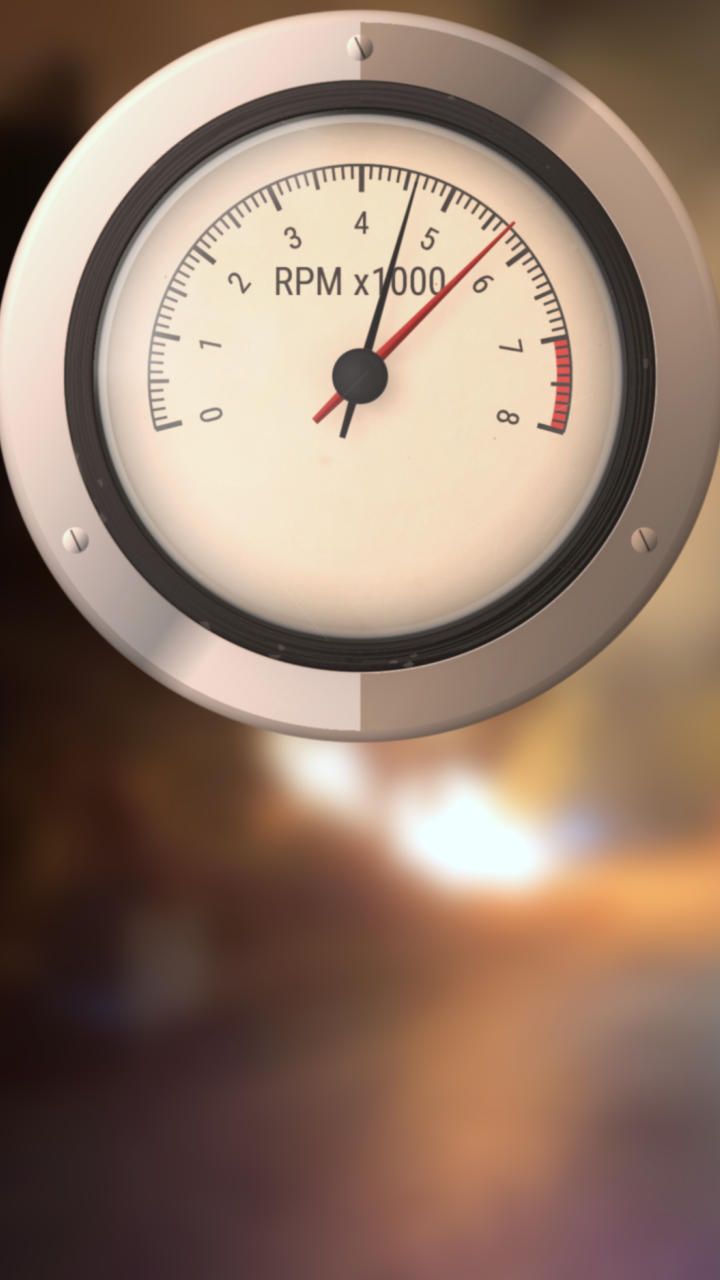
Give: 5700 rpm
